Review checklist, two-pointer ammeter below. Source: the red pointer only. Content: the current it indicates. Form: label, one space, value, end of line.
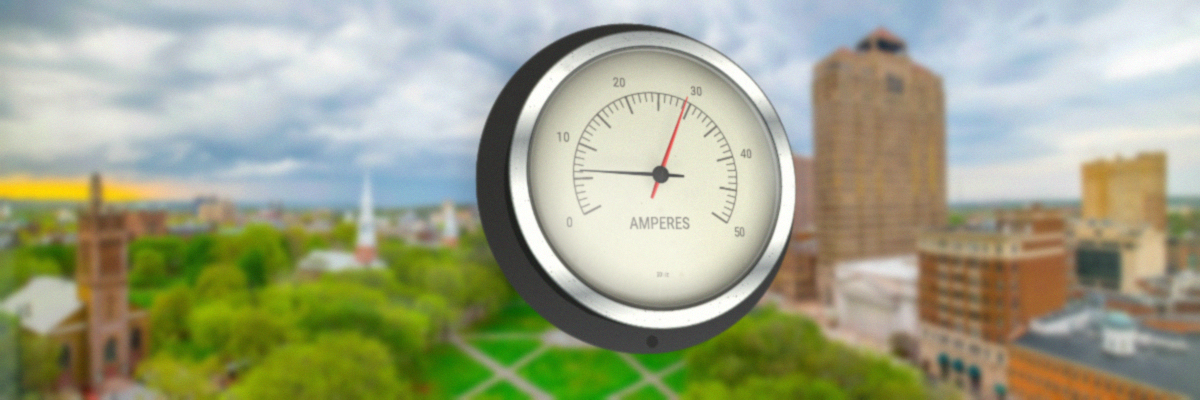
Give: 29 A
